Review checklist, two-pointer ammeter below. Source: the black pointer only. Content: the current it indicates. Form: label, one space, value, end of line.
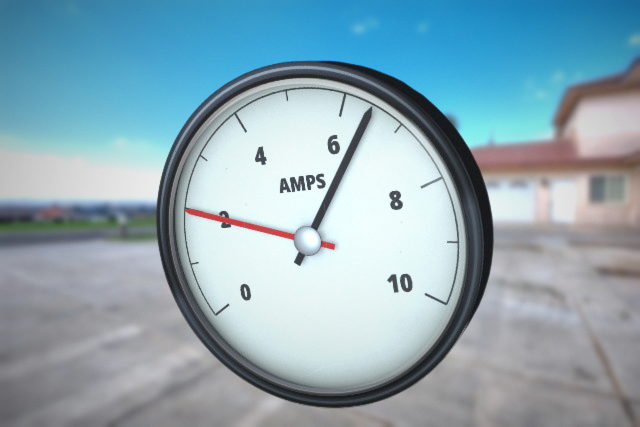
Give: 6.5 A
